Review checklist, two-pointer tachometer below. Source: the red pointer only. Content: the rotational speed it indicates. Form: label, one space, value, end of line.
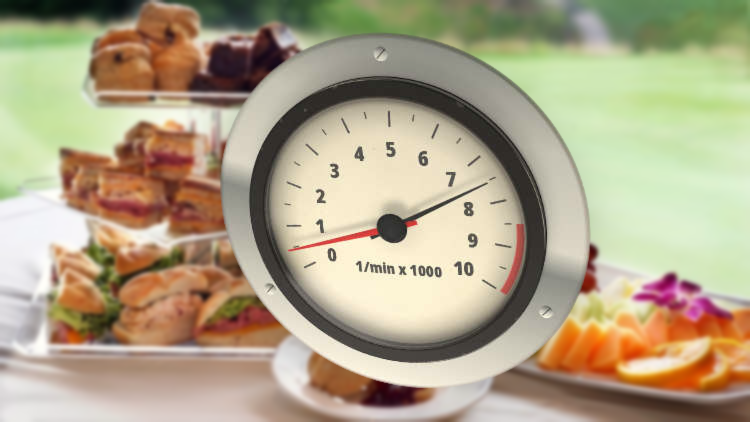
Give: 500 rpm
